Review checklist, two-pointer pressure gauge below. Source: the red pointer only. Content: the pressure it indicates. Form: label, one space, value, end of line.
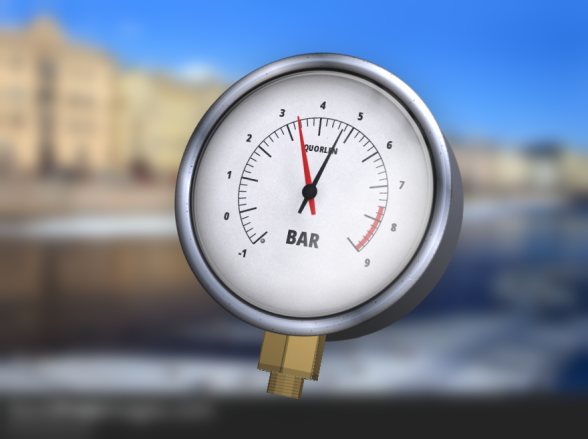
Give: 3.4 bar
